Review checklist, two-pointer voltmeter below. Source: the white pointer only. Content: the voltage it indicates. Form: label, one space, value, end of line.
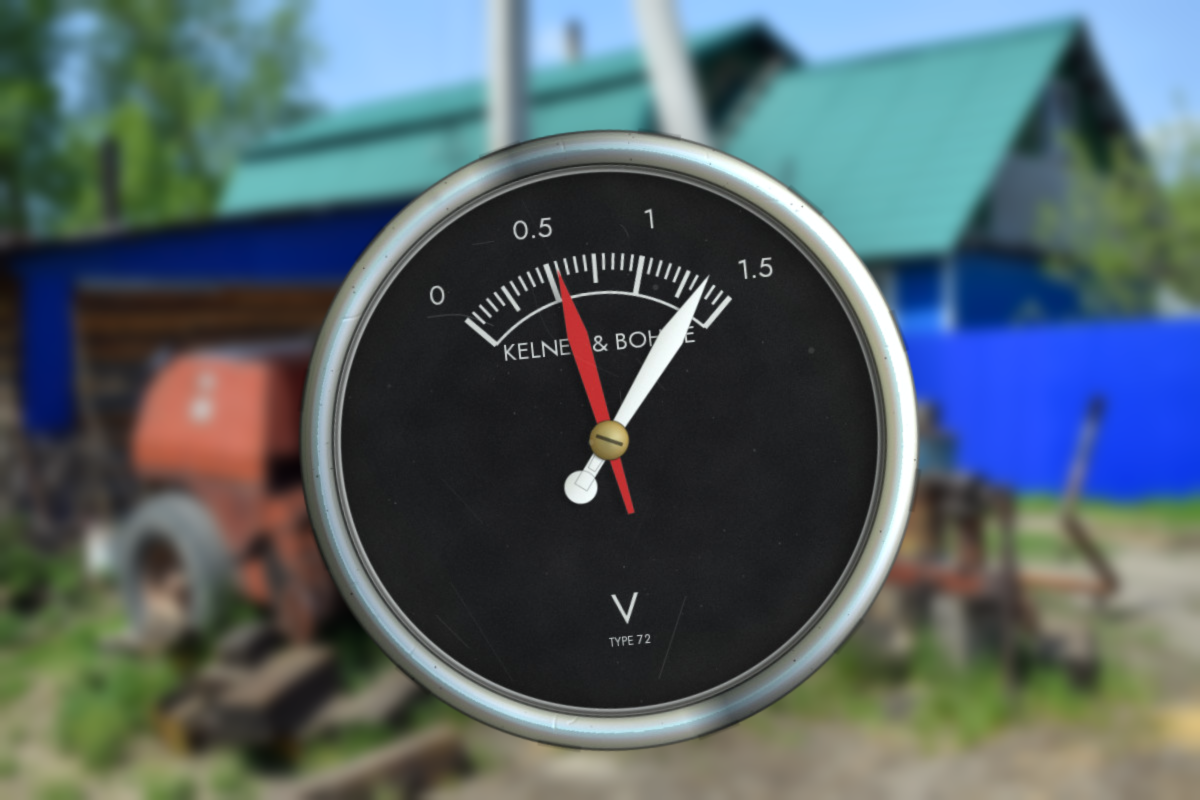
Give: 1.35 V
